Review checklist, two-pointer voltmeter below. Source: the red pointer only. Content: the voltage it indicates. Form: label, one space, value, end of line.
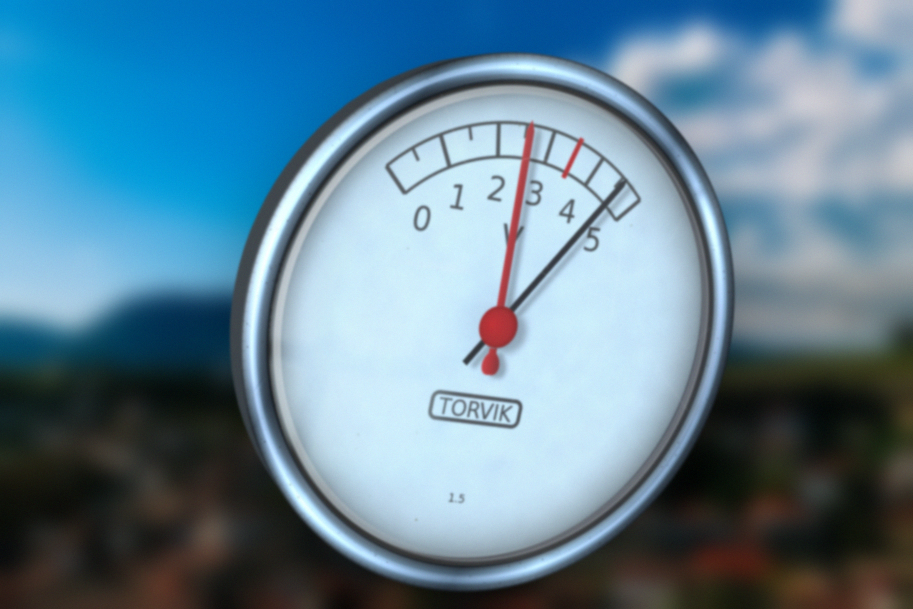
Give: 2.5 V
